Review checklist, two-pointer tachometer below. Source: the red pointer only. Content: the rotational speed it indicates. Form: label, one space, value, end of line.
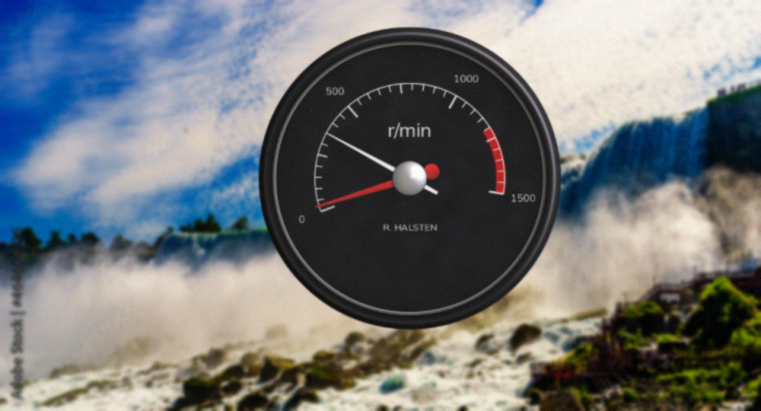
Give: 25 rpm
